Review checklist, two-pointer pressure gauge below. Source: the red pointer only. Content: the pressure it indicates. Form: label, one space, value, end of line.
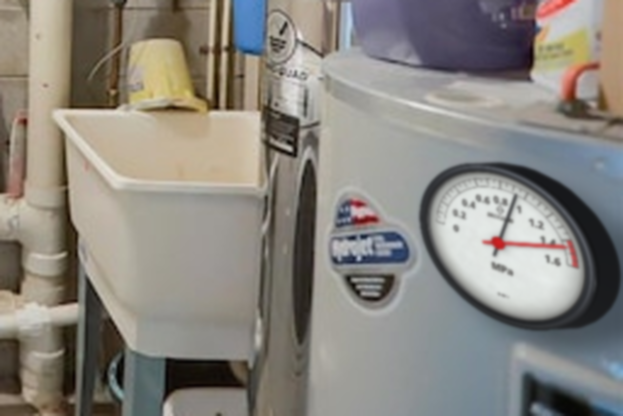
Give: 1.45 MPa
